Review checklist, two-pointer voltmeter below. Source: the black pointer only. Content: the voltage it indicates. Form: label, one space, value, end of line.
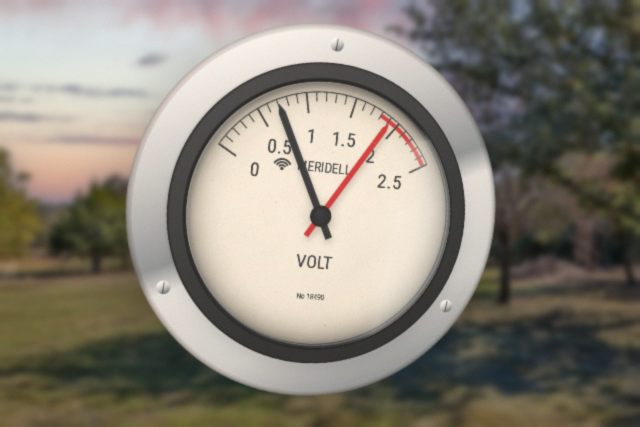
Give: 0.7 V
